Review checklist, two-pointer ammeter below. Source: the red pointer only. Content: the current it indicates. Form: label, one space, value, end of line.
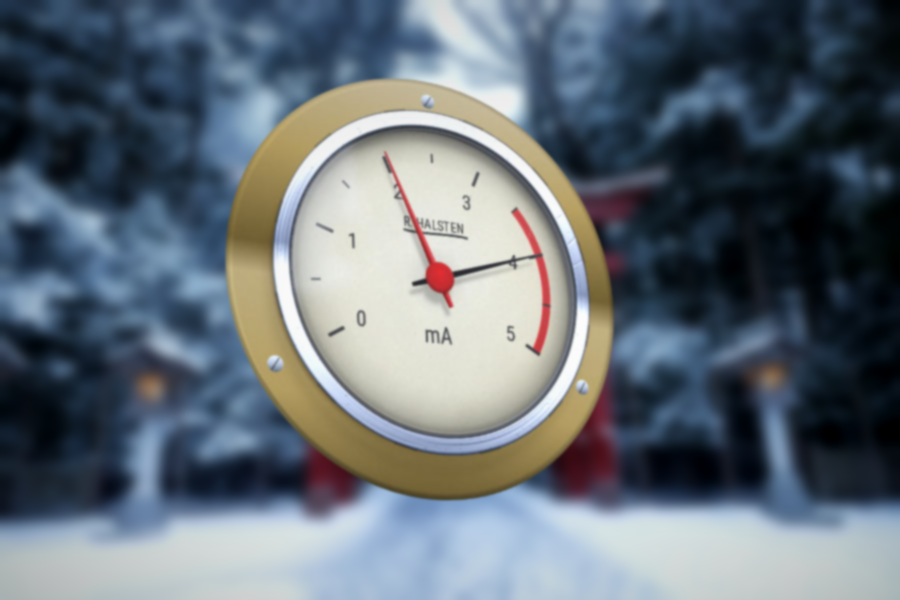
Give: 2 mA
